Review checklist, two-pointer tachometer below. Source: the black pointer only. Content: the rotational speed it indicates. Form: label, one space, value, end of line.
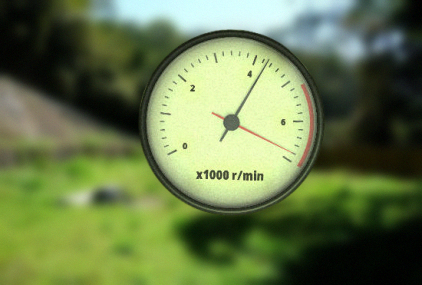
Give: 4300 rpm
